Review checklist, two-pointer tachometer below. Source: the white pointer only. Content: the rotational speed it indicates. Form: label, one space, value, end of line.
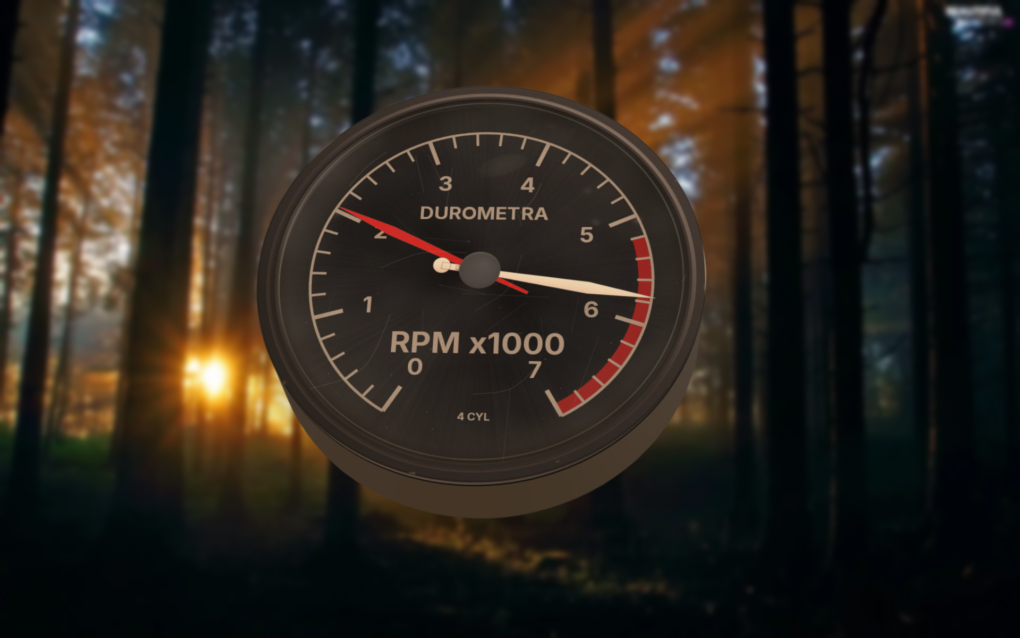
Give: 5800 rpm
